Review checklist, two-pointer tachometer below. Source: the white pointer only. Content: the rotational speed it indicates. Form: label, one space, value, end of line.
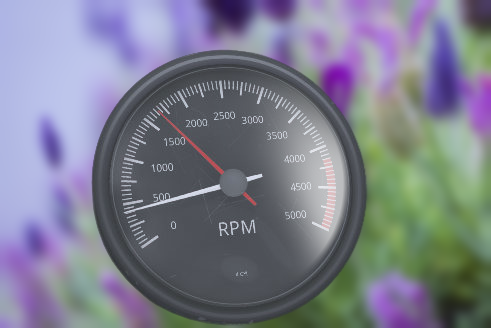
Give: 400 rpm
